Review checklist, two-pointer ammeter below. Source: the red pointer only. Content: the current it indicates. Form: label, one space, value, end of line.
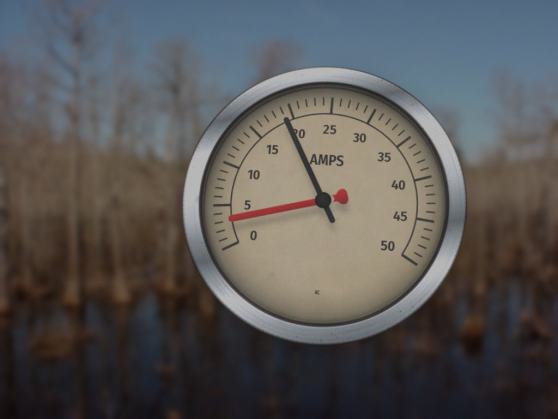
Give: 3 A
